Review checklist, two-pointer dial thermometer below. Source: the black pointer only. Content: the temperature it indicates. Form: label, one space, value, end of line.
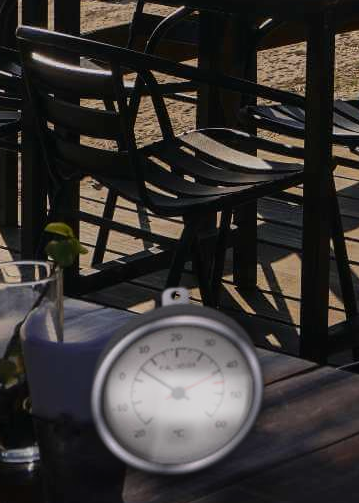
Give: 5 °C
